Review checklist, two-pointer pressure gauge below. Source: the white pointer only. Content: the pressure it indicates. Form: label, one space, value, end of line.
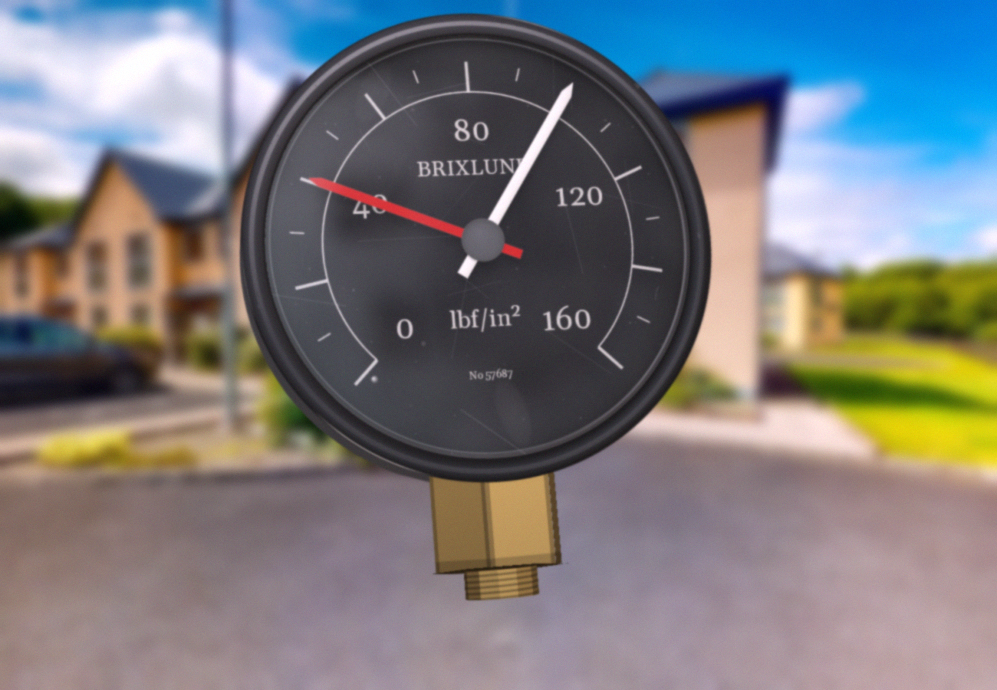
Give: 100 psi
